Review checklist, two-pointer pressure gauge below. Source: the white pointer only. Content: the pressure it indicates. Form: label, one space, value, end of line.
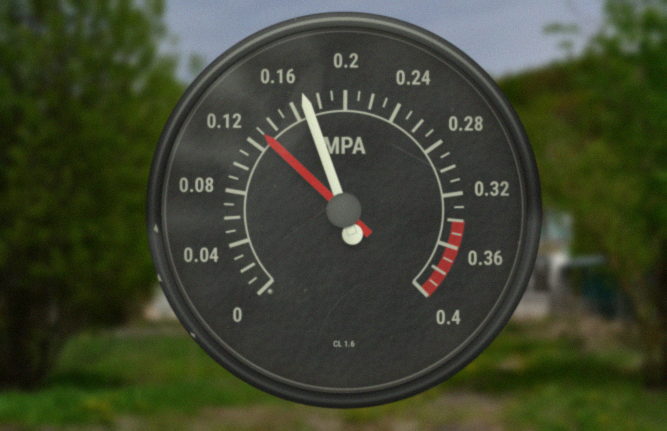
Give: 0.17 MPa
